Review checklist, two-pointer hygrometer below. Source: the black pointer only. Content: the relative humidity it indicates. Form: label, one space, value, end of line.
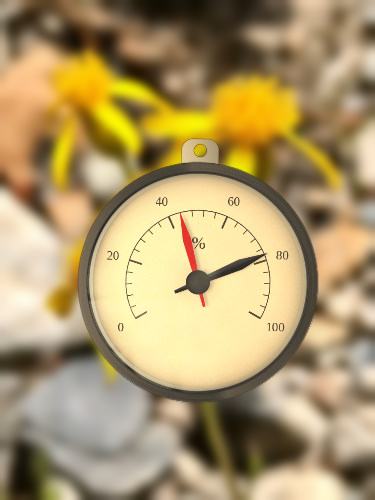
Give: 78 %
